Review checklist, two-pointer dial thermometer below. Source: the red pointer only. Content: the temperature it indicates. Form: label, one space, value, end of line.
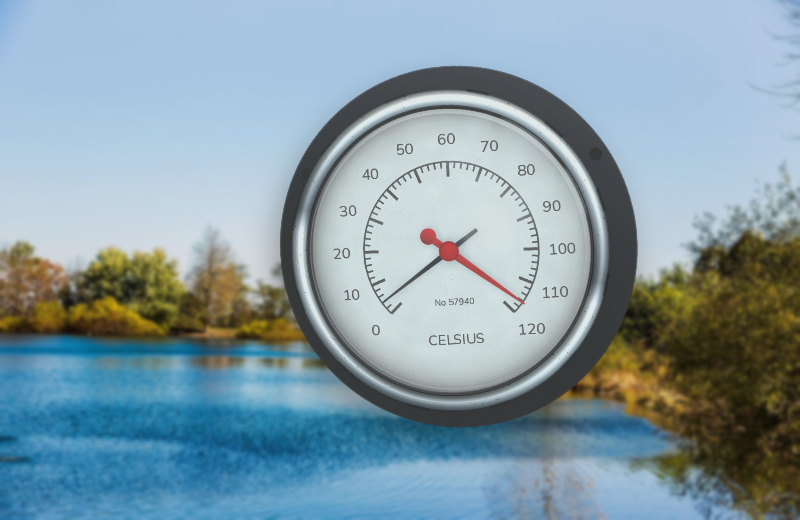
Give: 116 °C
